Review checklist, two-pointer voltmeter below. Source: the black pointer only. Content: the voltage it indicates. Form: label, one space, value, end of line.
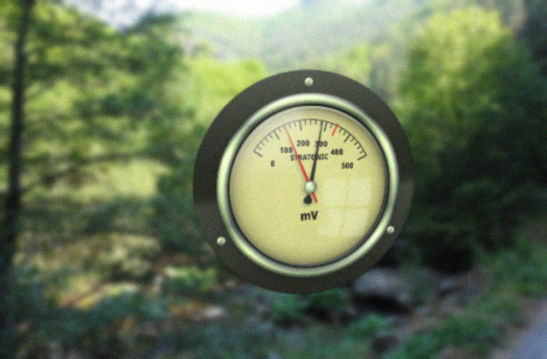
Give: 280 mV
